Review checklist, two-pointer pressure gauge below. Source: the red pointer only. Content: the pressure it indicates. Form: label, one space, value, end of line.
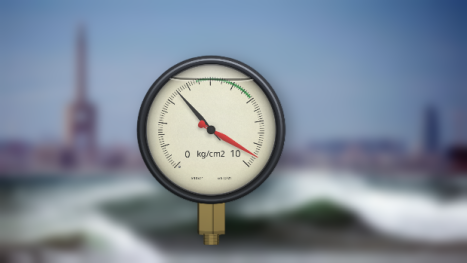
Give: 9.5 kg/cm²
